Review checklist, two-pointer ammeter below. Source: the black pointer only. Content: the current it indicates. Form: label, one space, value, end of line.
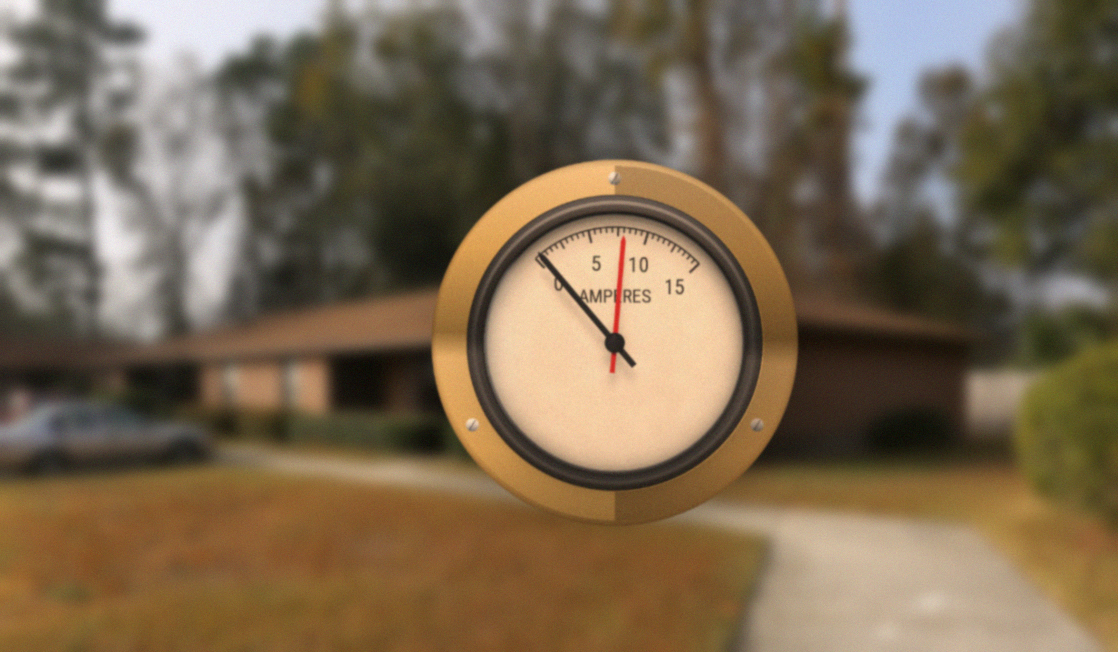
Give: 0.5 A
